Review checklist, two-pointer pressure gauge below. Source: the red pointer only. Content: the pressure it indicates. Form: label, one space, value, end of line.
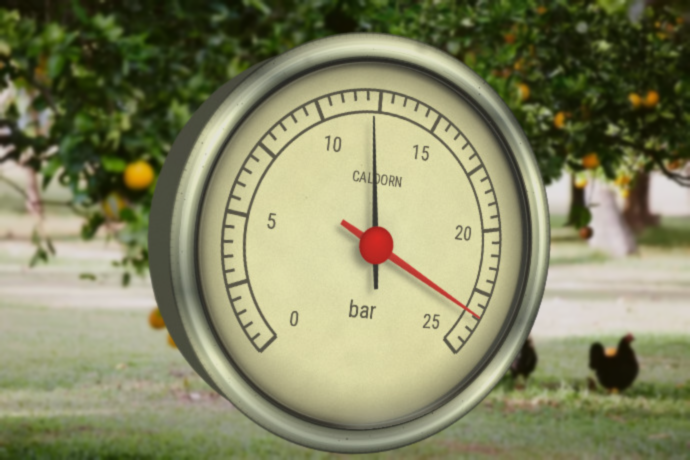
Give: 23.5 bar
